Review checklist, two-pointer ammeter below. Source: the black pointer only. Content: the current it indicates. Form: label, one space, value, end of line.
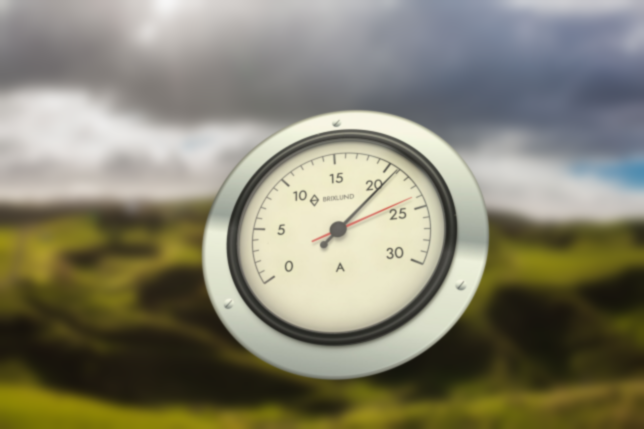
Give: 21 A
